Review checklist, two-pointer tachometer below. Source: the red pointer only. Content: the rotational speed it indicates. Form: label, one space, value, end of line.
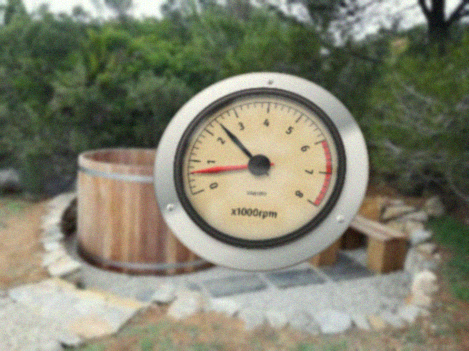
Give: 600 rpm
